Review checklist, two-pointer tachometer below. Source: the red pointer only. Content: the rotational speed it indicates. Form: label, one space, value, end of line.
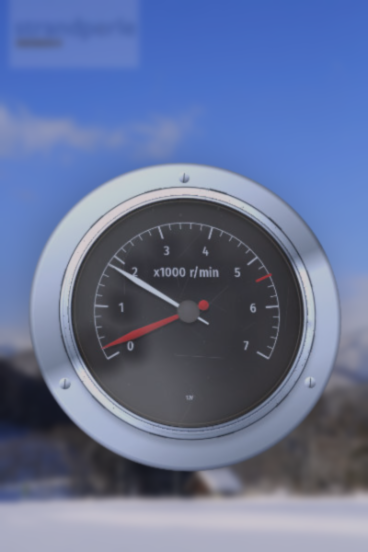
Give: 200 rpm
